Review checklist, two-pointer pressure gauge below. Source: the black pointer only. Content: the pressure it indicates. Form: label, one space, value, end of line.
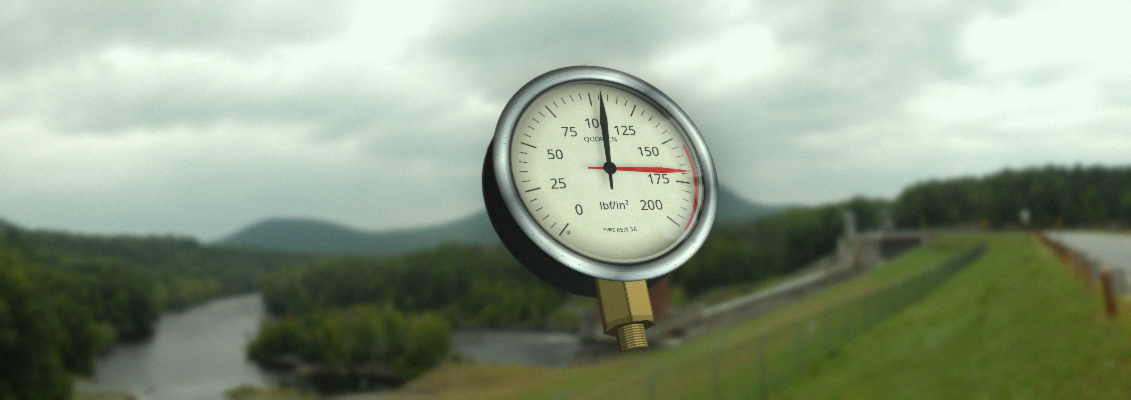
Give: 105 psi
